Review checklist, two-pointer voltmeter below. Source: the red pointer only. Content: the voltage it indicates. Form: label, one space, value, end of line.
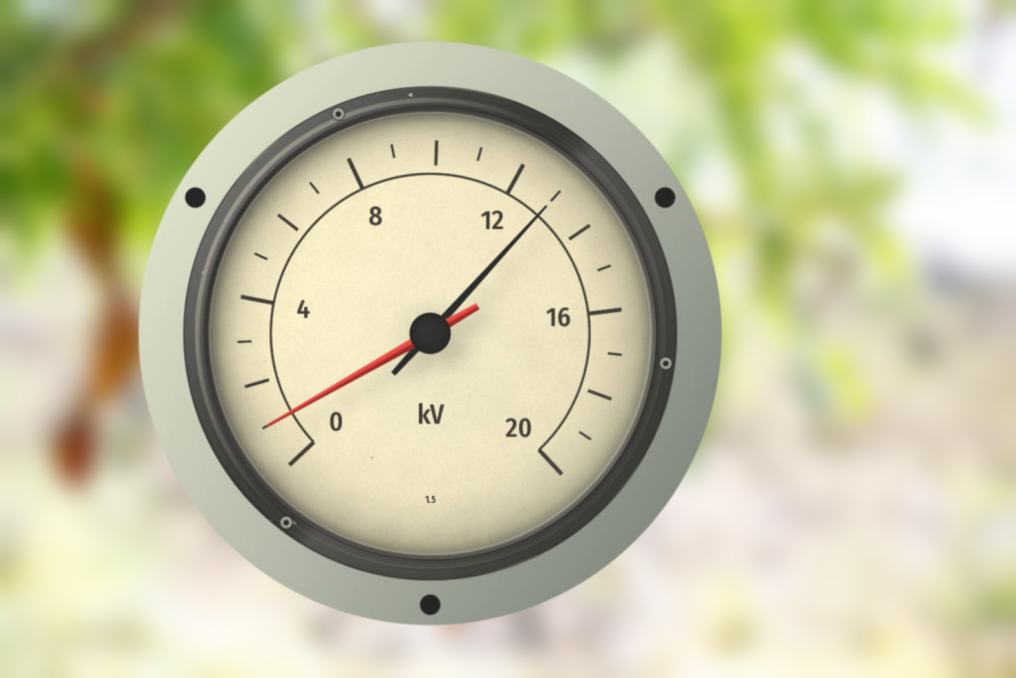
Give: 1 kV
